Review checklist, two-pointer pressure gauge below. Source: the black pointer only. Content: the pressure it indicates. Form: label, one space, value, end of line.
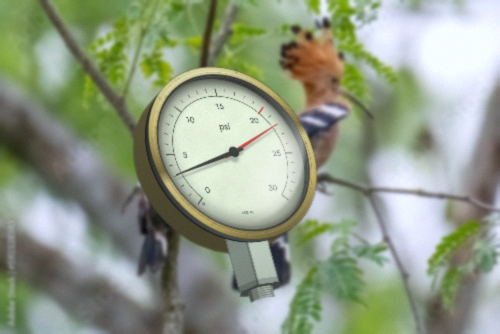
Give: 3 psi
